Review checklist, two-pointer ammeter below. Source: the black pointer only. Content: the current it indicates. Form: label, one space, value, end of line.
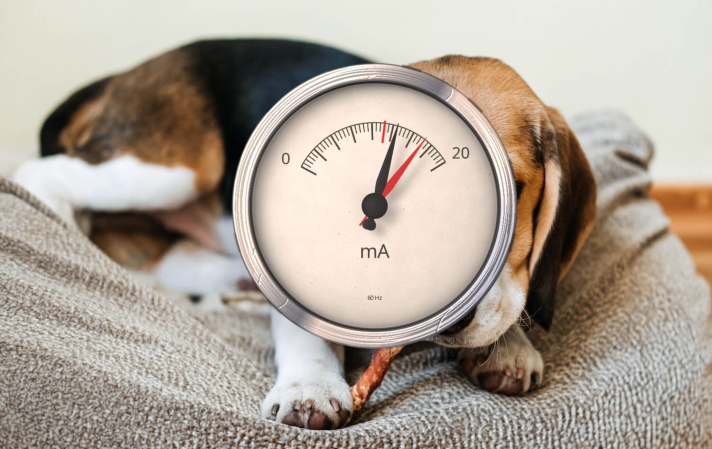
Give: 13 mA
